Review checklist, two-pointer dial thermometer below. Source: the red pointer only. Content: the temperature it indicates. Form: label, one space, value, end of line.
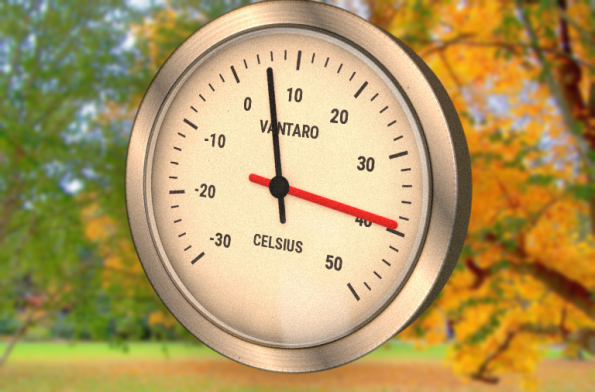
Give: 39 °C
